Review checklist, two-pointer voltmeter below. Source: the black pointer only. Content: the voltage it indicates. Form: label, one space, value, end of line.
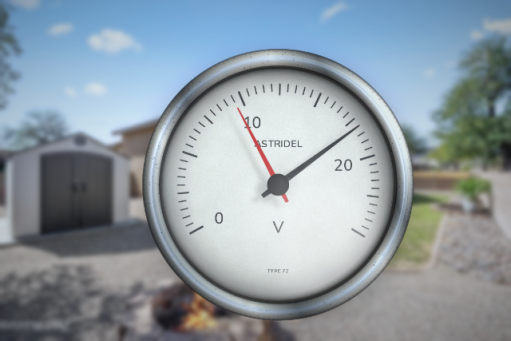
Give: 18 V
